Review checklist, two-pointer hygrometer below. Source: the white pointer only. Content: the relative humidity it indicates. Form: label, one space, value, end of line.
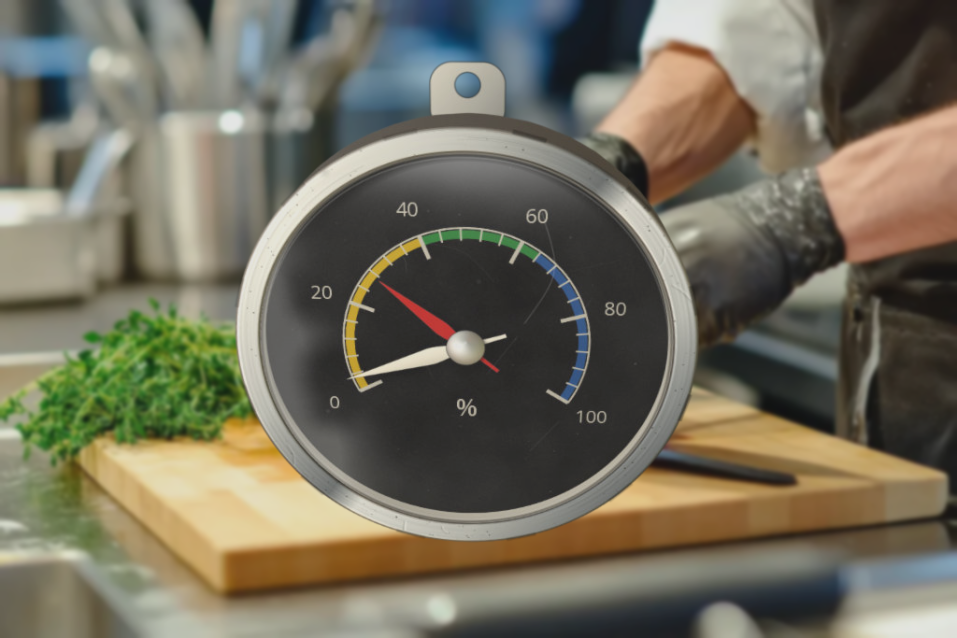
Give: 4 %
